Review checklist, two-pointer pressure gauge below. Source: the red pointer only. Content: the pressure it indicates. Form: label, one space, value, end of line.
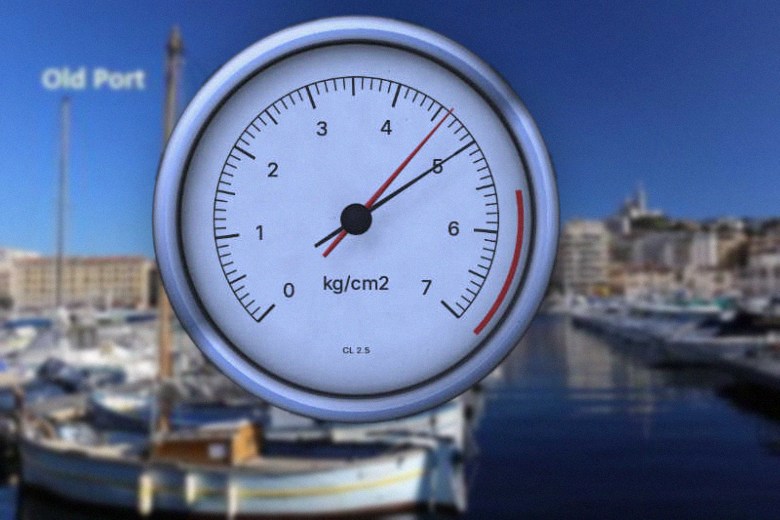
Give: 4.6 kg/cm²
